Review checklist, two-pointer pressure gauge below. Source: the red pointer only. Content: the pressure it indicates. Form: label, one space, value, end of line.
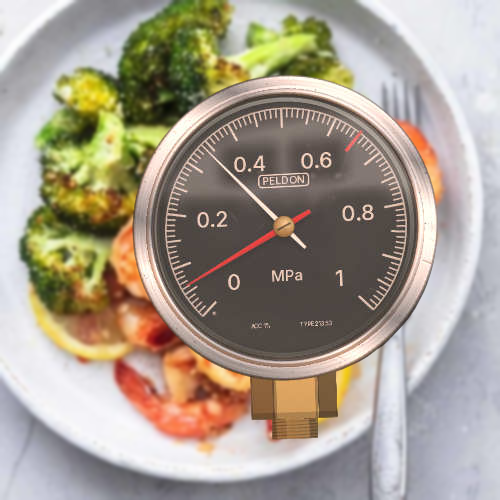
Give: 0.06 MPa
